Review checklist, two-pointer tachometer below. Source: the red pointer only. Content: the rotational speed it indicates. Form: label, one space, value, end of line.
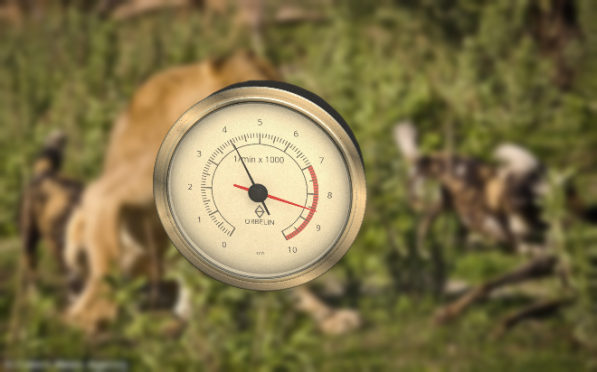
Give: 8500 rpm
